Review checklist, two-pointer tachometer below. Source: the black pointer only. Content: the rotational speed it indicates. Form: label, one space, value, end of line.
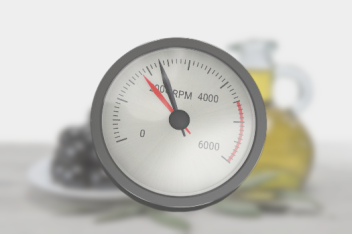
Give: 2300 rpm
